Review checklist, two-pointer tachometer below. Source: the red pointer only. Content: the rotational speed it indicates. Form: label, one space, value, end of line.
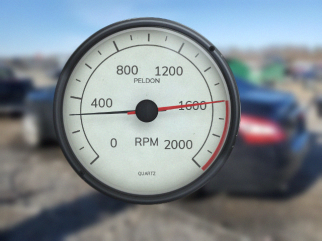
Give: 1600 rpm
